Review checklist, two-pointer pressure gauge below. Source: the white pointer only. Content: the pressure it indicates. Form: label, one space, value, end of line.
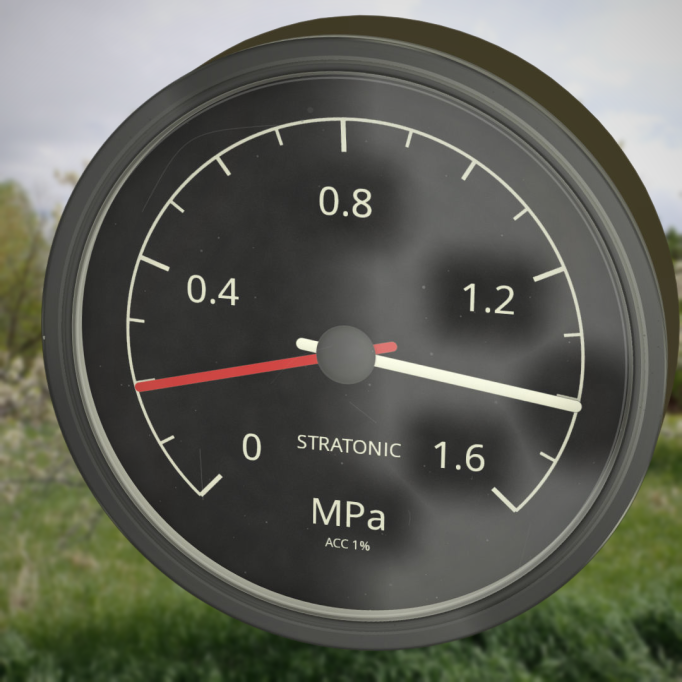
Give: 1.4 MPa
